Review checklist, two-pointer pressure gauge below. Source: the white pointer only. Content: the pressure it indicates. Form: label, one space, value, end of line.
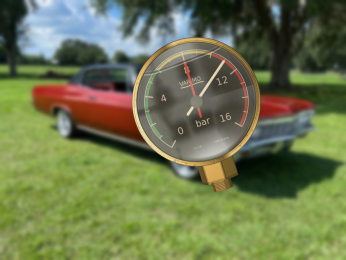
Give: 11 bar
